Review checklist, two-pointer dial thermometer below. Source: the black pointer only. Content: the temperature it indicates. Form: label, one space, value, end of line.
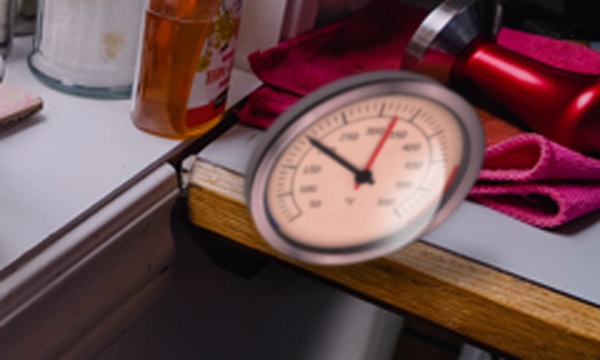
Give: 200 °F
